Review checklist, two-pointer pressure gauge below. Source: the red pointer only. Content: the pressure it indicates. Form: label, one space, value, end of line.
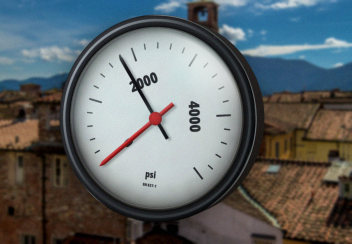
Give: 0 psi
